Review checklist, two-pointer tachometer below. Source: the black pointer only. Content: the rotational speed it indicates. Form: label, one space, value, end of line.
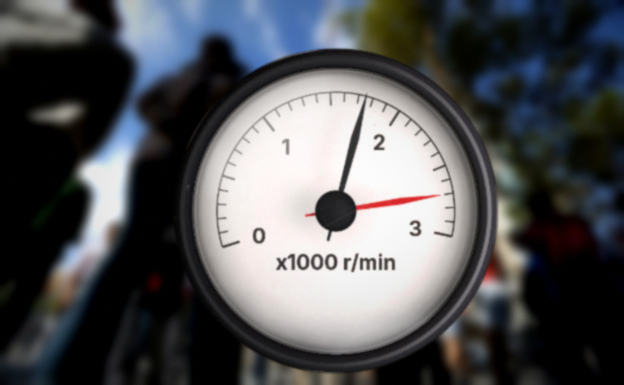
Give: 1750 rpm
